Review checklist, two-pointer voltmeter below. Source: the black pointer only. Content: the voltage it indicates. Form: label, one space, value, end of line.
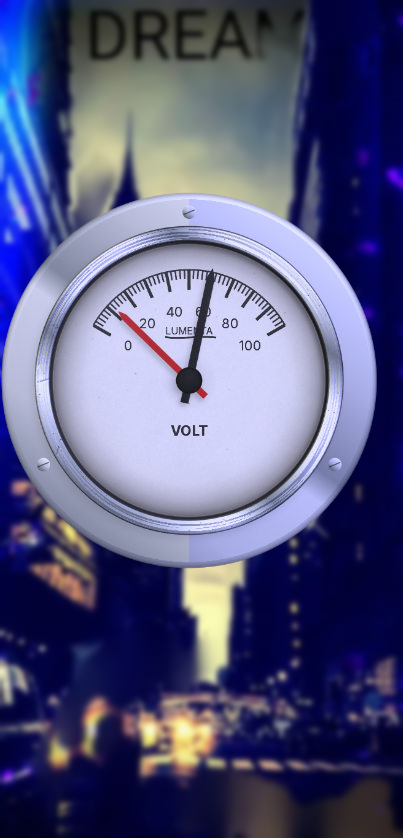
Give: 60 V
